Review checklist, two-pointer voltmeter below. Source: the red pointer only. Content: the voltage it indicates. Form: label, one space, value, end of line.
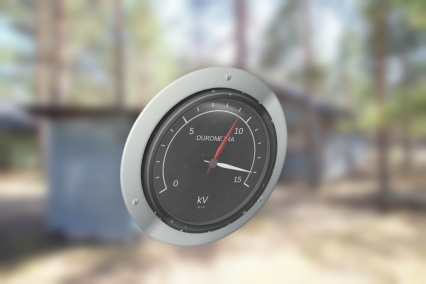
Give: 9 kV
